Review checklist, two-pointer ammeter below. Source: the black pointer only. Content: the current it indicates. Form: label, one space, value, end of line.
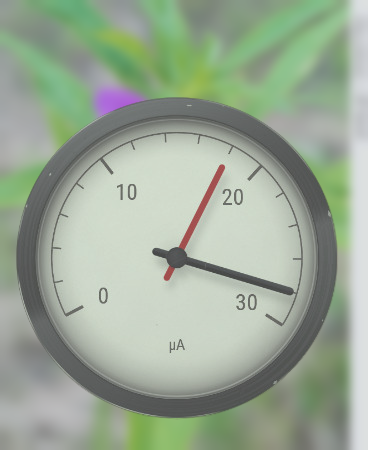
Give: 28 µA
